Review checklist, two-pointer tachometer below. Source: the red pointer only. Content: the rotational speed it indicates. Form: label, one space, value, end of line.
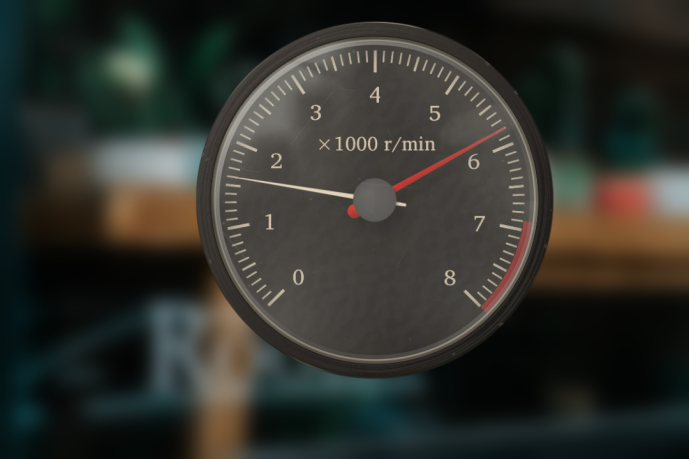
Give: 5800 rpm
